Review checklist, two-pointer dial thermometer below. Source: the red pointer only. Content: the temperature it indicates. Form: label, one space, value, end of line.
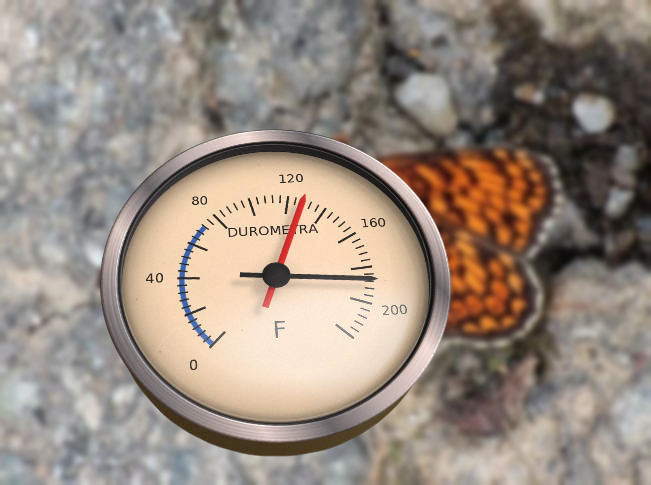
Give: 128 °F
